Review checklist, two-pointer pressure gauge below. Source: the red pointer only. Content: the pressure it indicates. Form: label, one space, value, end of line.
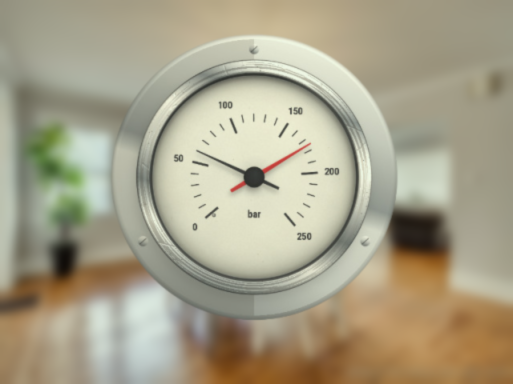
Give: 175 bar
